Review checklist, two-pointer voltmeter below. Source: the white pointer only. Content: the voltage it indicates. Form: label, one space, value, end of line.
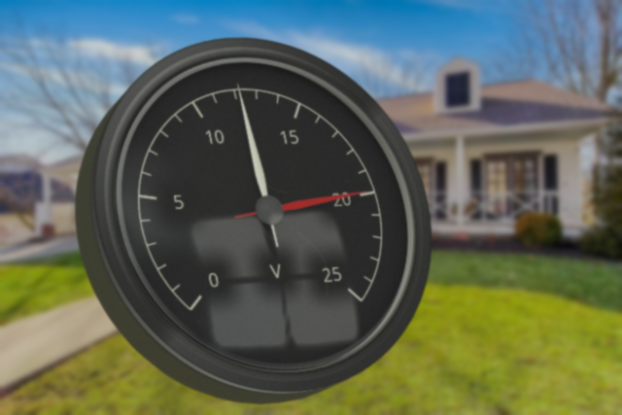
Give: 12 V
